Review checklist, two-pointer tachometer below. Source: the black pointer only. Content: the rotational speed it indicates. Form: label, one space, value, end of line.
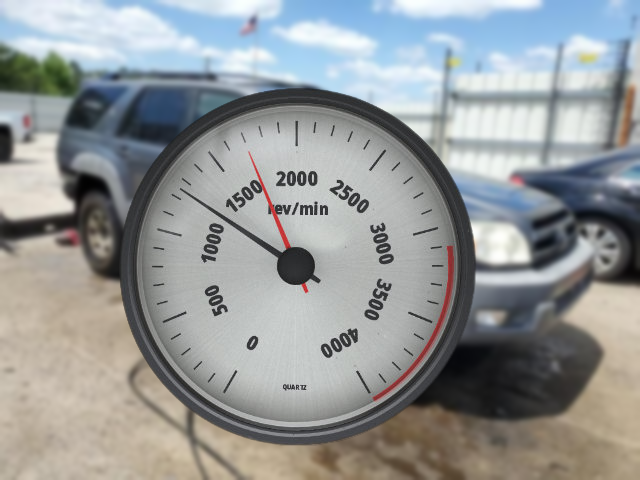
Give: 1250 rpm
